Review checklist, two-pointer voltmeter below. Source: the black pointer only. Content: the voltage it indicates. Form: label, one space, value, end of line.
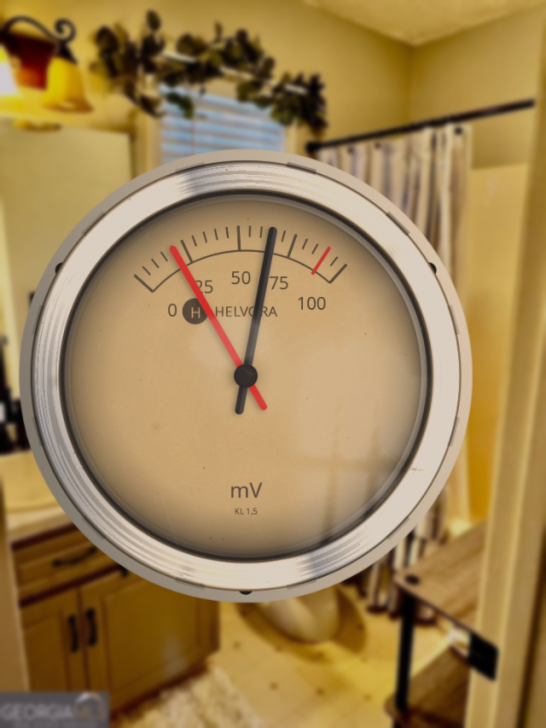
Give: 65 mV
